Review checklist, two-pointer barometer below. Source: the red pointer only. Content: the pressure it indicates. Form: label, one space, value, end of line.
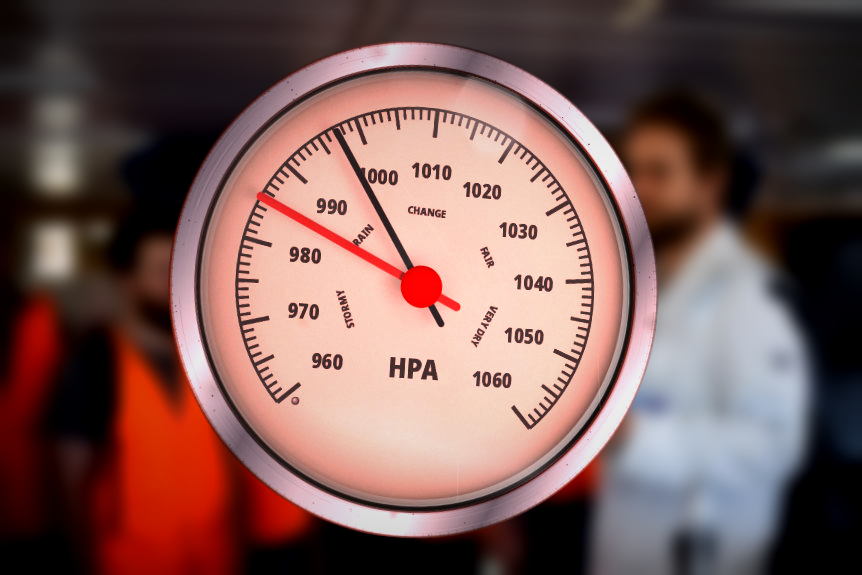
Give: 985 hPa
